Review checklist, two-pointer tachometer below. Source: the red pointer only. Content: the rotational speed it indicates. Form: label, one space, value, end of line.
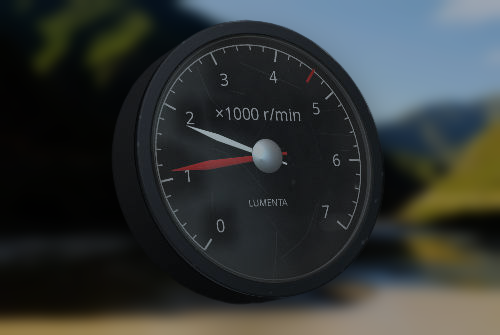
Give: 1100 rpm
